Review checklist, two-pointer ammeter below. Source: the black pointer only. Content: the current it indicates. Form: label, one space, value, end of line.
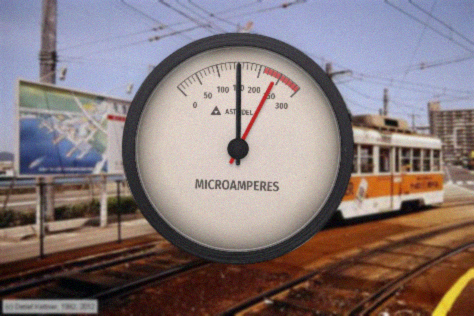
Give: 150 µA
